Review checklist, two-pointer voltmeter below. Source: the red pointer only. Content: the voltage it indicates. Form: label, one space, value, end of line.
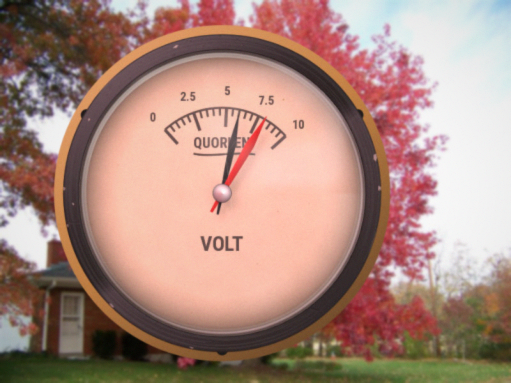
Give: 8 V
